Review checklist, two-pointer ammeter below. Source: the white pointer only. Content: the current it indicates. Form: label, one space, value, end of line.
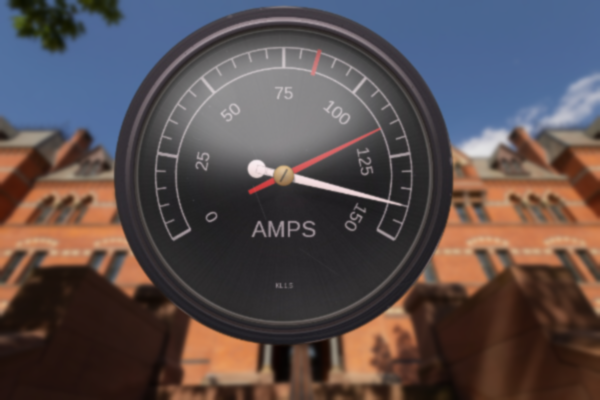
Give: 140 A
